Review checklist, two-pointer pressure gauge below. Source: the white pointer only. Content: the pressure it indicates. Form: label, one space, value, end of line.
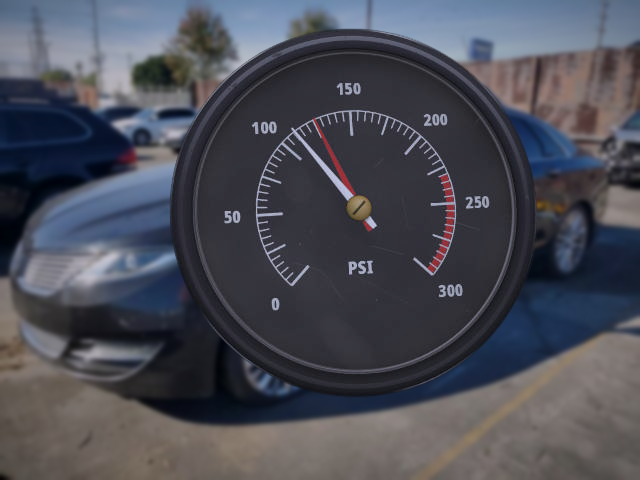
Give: 110 psi
